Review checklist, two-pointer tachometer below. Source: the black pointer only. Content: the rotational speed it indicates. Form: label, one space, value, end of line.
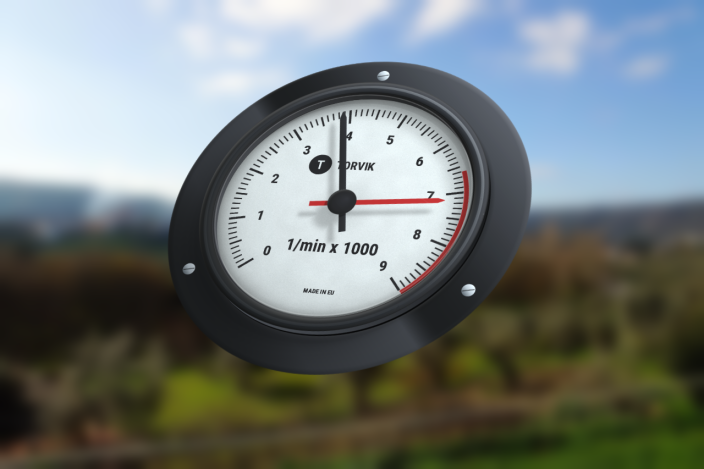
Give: 3900 rpm
